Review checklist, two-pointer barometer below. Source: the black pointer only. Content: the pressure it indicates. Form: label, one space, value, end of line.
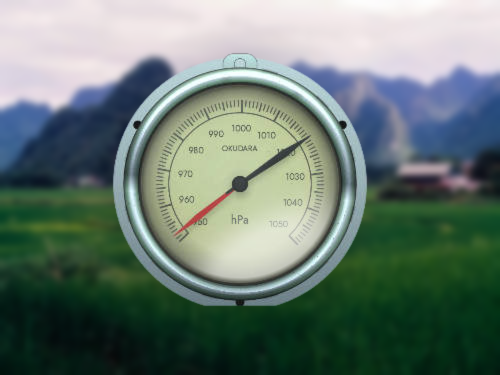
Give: 1020 hPa
